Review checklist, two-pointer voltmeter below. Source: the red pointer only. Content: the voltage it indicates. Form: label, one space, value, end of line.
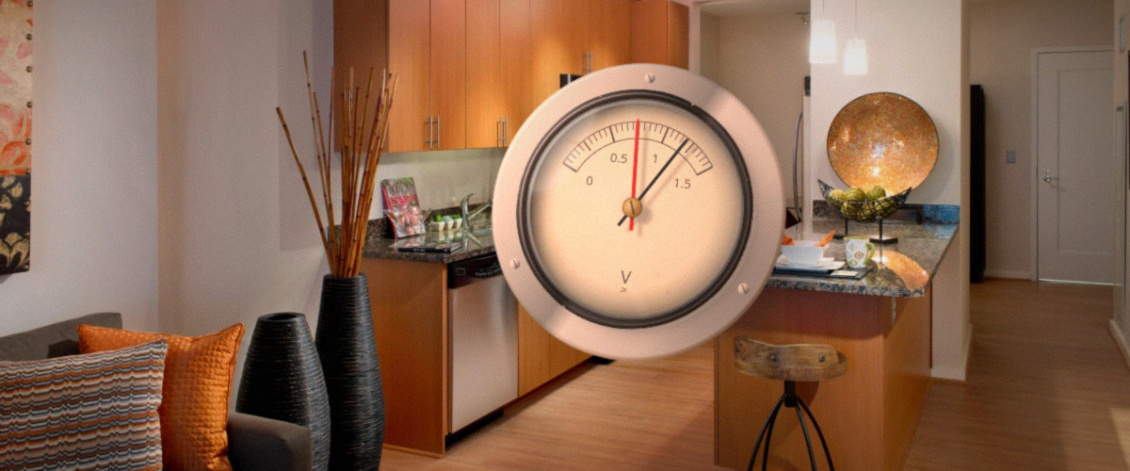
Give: 0.75 V
